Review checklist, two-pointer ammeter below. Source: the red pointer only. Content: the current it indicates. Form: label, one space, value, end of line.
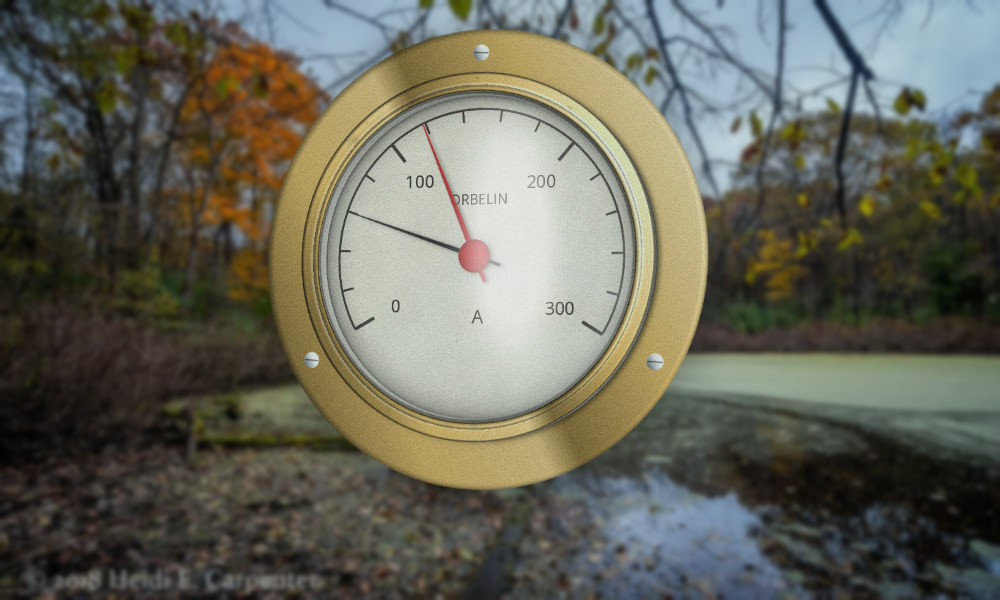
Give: 120 A
